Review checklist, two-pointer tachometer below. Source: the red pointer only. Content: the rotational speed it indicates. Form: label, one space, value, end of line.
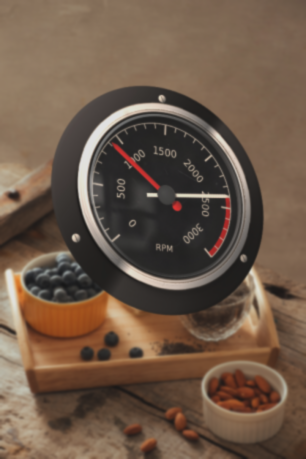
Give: 900 rpm
